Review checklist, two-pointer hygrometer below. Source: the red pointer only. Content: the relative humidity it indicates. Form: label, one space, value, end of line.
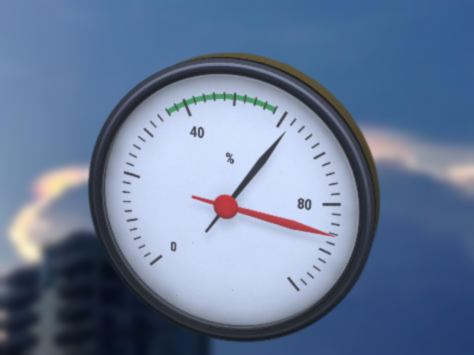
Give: 86 %
